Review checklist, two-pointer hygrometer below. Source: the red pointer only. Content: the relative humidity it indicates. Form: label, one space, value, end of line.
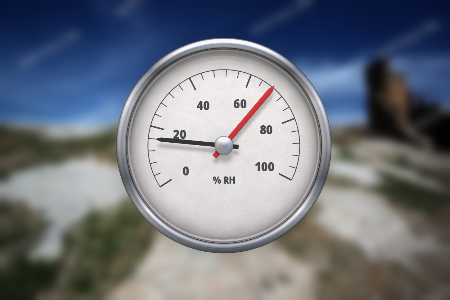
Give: 68 %
